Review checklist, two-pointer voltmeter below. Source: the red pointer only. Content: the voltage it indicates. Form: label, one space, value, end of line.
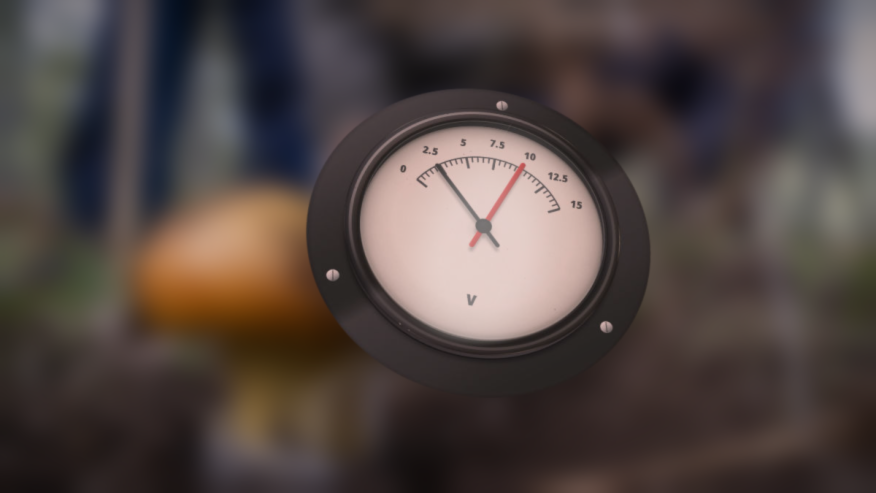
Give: 10 V
